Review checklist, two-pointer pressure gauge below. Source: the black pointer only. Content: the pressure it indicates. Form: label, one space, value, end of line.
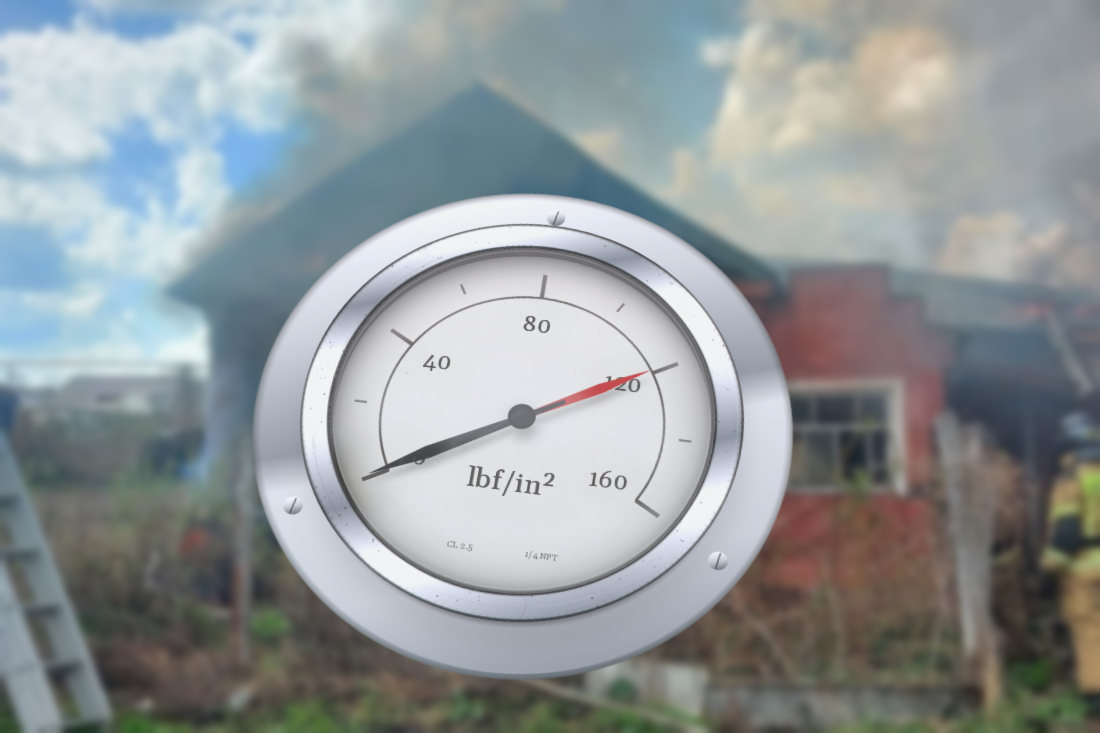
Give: 0 psi
